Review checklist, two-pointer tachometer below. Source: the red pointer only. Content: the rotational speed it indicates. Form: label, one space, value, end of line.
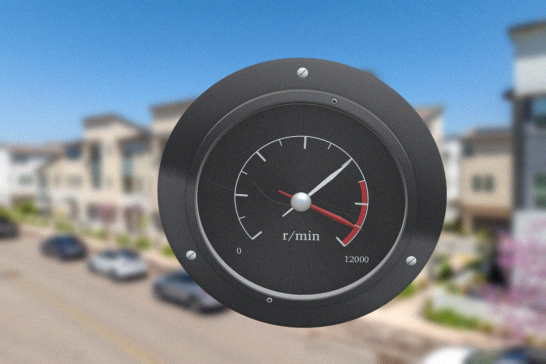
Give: 11000 rpm
